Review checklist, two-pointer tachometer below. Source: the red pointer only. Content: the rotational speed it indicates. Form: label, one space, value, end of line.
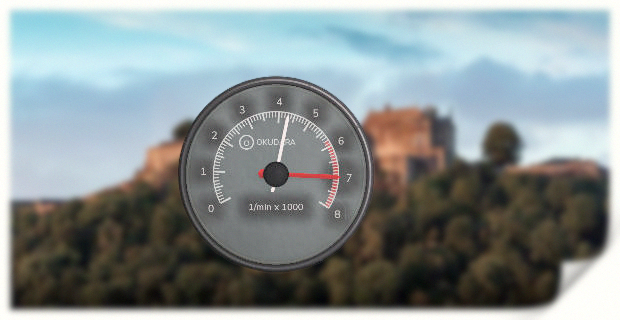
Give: 7000 rpm
